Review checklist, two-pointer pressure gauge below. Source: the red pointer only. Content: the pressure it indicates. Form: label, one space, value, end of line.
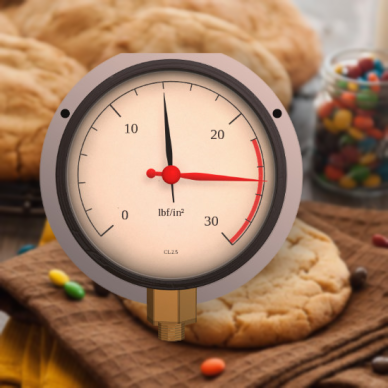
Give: 25 psi
